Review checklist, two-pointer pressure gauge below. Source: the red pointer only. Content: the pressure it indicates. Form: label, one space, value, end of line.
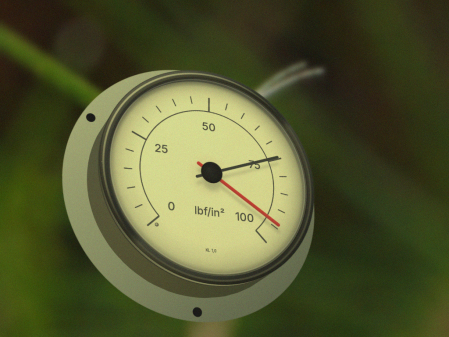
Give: 95 psi
